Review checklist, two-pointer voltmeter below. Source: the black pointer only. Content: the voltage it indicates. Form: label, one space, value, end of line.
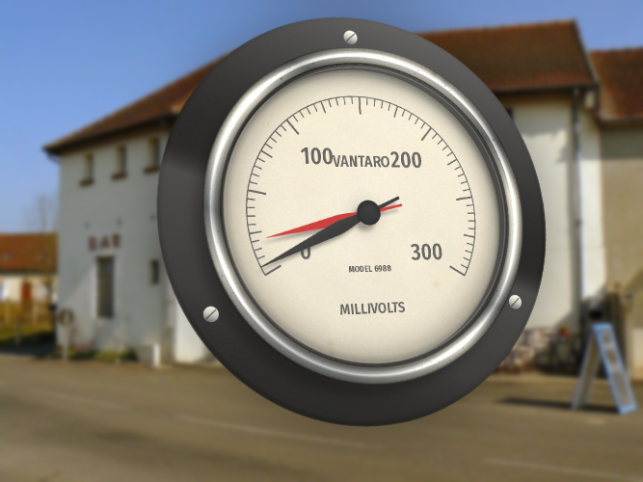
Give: 5 mV
